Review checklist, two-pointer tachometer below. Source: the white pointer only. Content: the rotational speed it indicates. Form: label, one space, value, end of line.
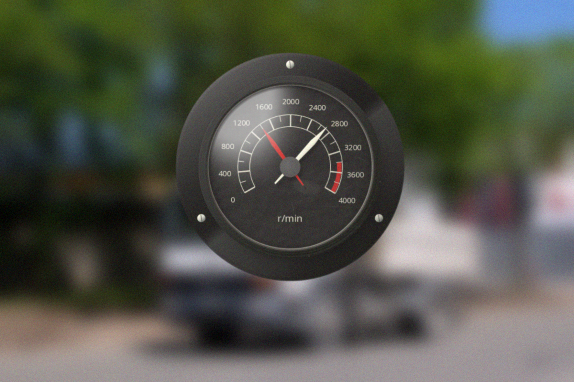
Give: 2700 rpm
